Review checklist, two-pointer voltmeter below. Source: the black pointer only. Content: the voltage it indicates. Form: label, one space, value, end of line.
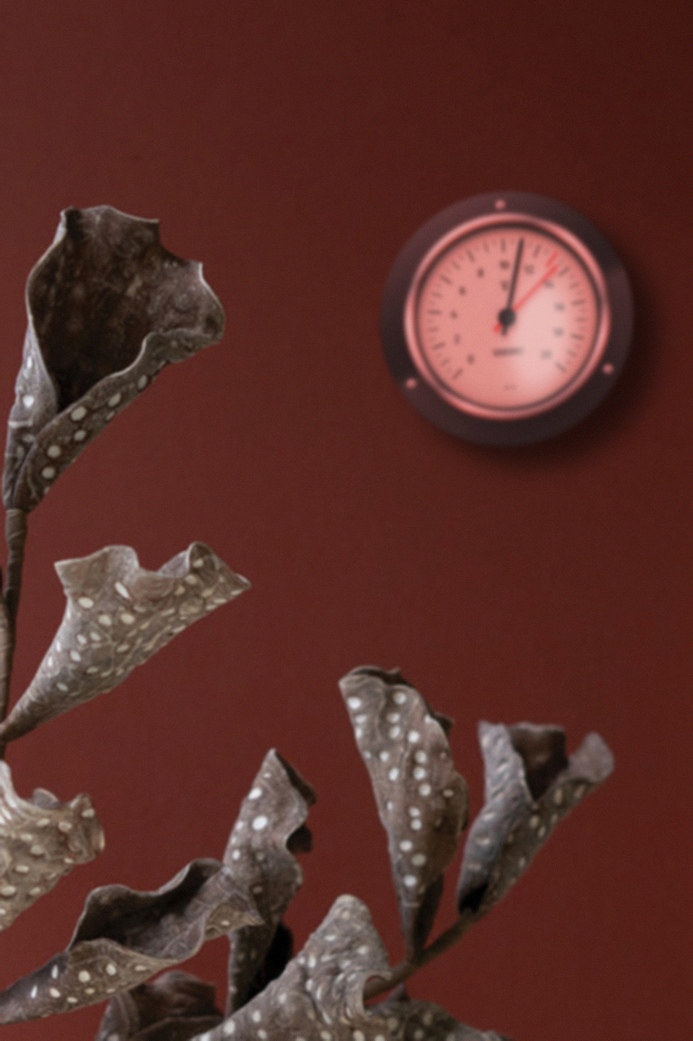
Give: 11 V
